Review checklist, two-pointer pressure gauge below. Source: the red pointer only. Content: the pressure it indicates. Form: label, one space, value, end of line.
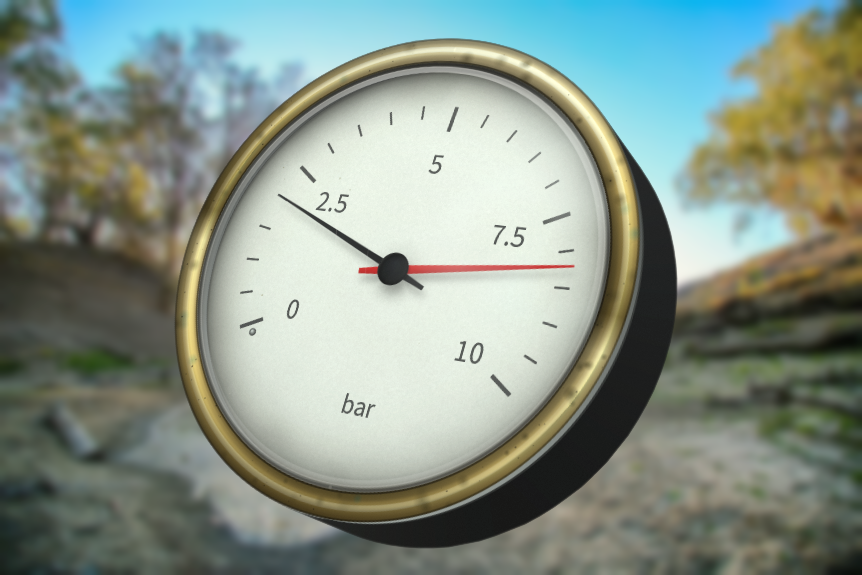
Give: 8.25 bar
